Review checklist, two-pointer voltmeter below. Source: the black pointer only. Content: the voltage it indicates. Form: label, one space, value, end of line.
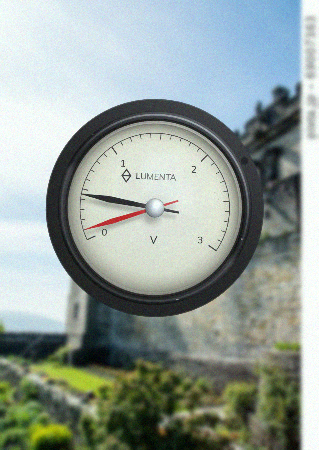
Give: 0.45 V
